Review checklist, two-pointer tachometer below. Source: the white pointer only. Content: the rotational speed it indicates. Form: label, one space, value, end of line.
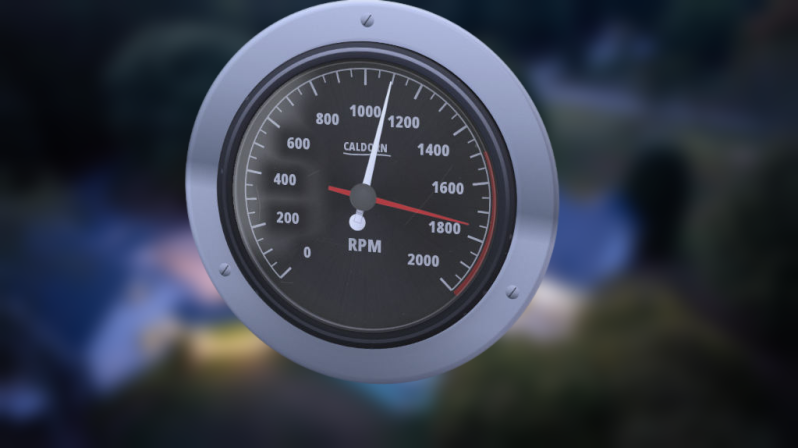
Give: 1100 rpm
